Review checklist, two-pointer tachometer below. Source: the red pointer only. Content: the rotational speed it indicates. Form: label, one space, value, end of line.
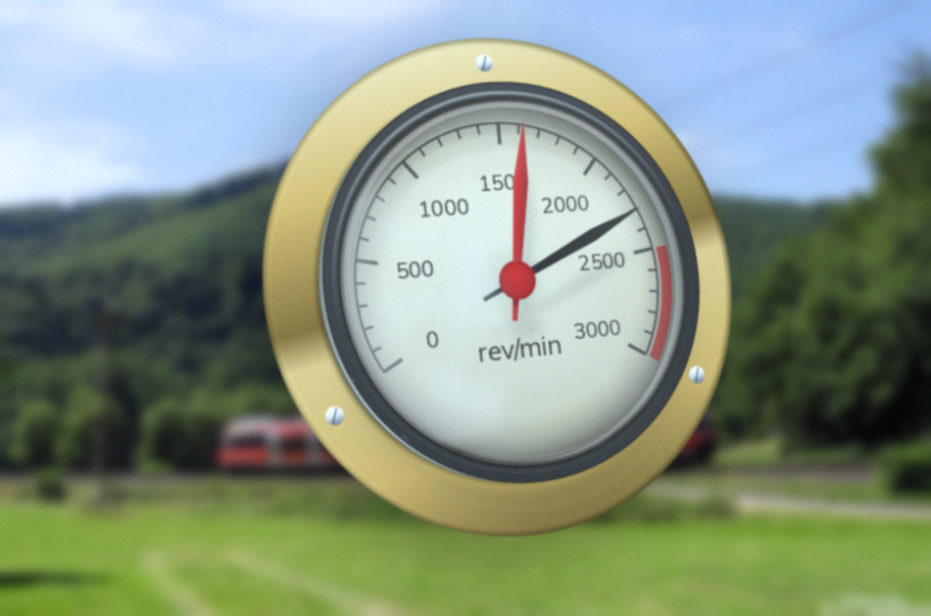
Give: 1600 rpm
